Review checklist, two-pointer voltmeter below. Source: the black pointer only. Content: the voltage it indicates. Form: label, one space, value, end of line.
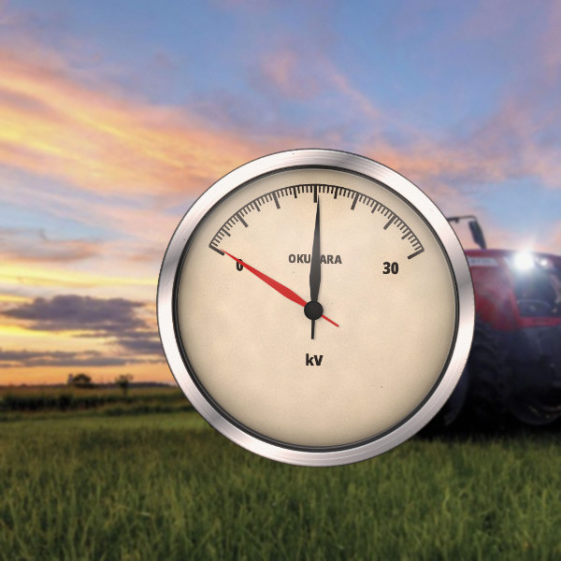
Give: 15.5 kV
